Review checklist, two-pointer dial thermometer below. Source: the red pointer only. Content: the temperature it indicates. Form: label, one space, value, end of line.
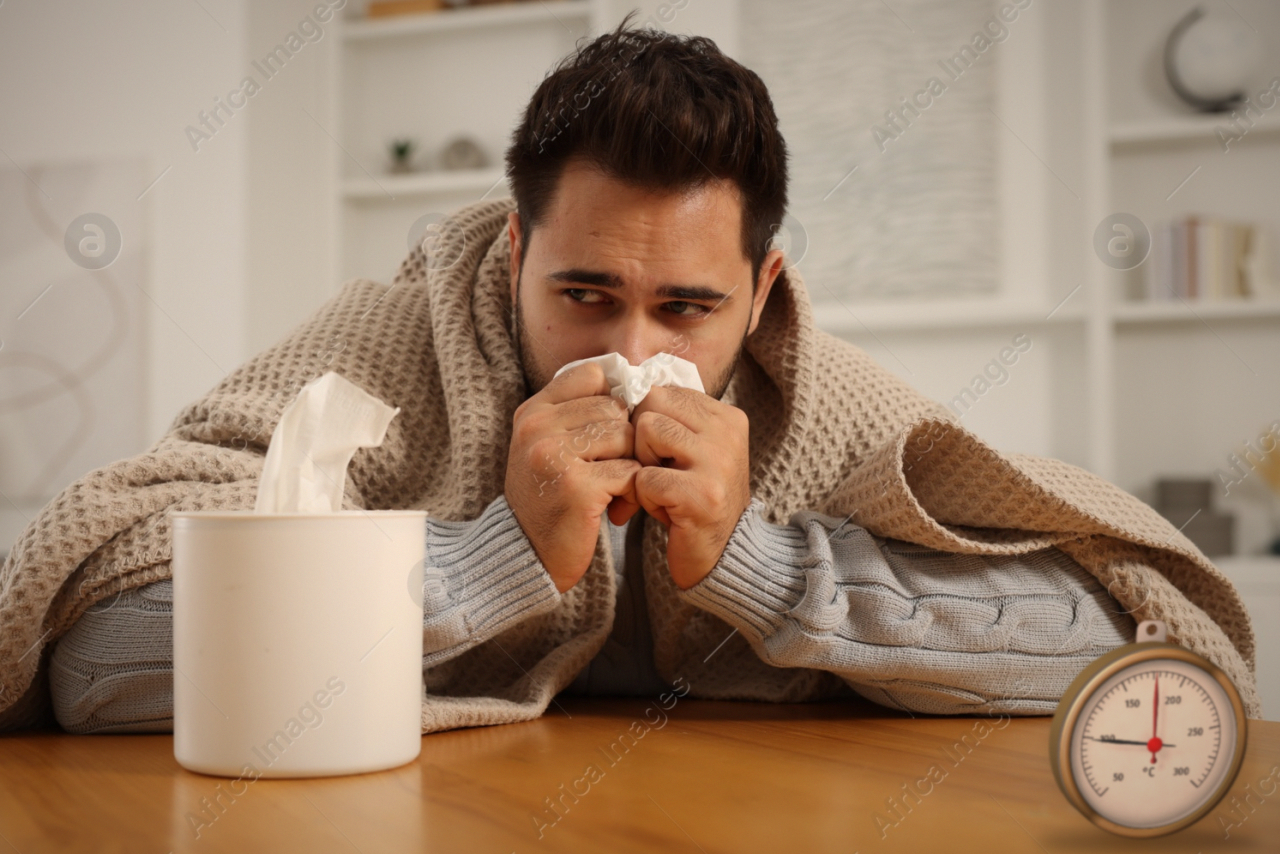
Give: 175 °C
